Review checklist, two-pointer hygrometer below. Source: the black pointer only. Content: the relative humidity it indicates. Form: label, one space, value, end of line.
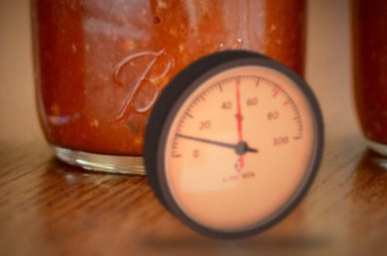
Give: 10 %
